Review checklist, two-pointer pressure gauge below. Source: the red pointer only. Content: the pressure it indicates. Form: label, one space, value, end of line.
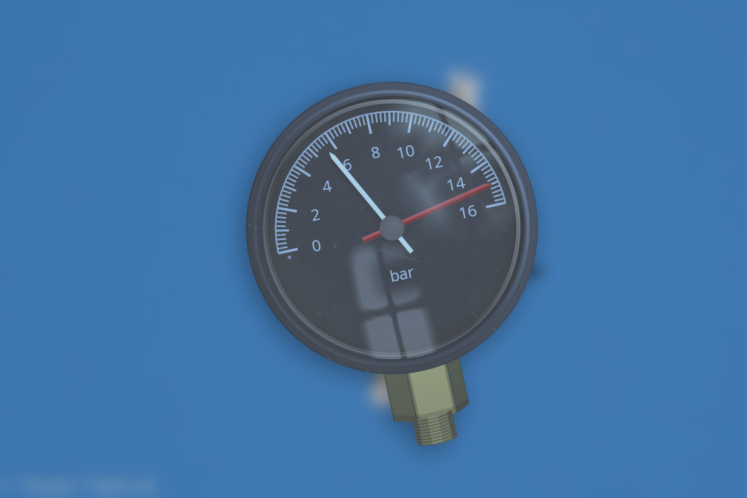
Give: 15 bar
